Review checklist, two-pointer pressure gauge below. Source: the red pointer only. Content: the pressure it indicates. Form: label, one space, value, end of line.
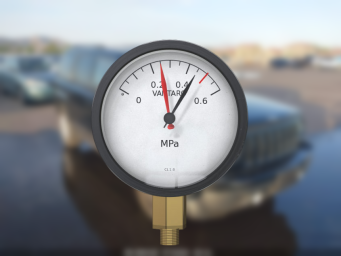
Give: 0.25 MPa
